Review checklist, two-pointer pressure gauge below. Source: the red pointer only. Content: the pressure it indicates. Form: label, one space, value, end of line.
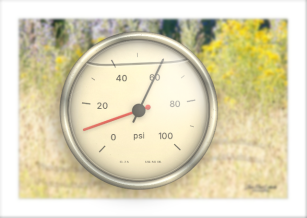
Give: 10 psi
